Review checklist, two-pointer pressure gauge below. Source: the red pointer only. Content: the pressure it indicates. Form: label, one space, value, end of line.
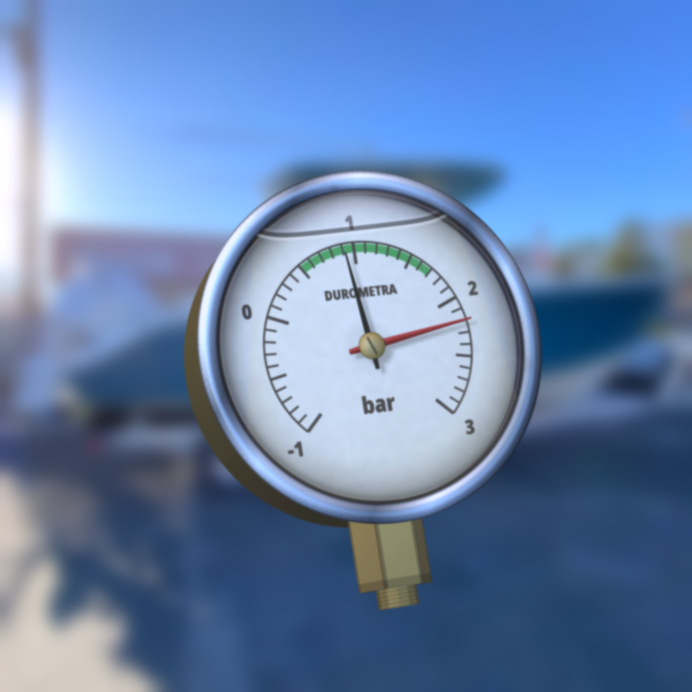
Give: 2.2 bar
